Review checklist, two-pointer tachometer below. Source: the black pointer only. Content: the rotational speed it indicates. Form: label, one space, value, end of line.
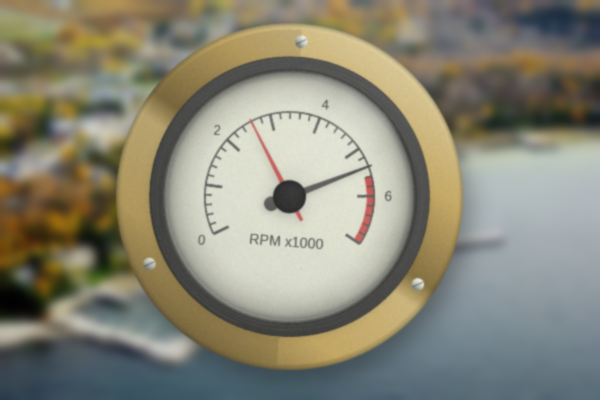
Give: 5400 rpm
